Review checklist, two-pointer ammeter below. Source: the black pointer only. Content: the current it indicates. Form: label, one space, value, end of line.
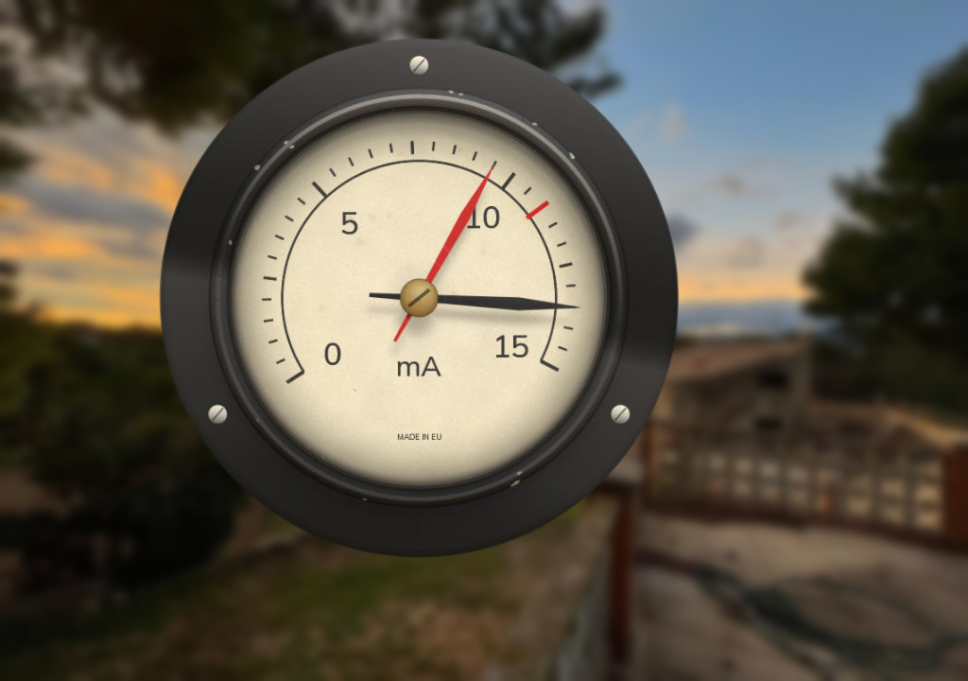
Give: 13.5 mA
